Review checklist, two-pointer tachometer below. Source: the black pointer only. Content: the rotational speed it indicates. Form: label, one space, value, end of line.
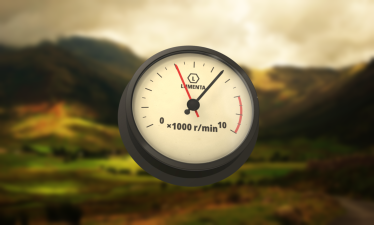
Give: 6500 rpm
